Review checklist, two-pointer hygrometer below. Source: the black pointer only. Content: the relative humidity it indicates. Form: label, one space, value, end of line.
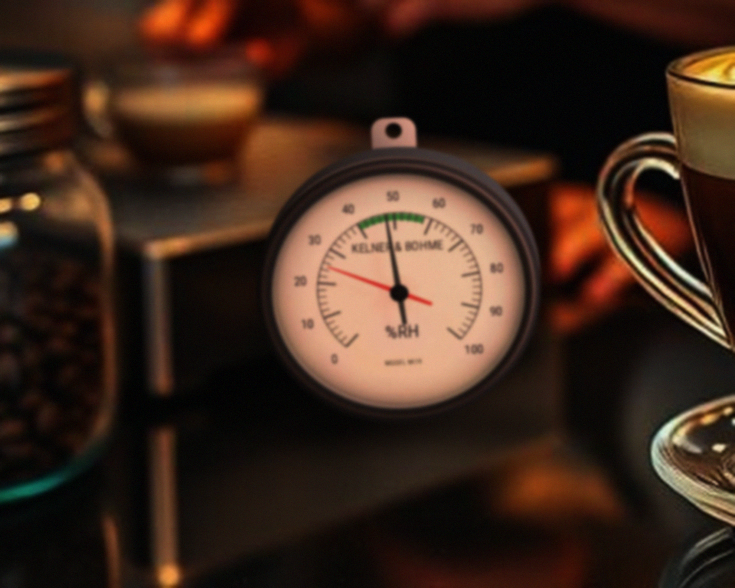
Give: 48 %
